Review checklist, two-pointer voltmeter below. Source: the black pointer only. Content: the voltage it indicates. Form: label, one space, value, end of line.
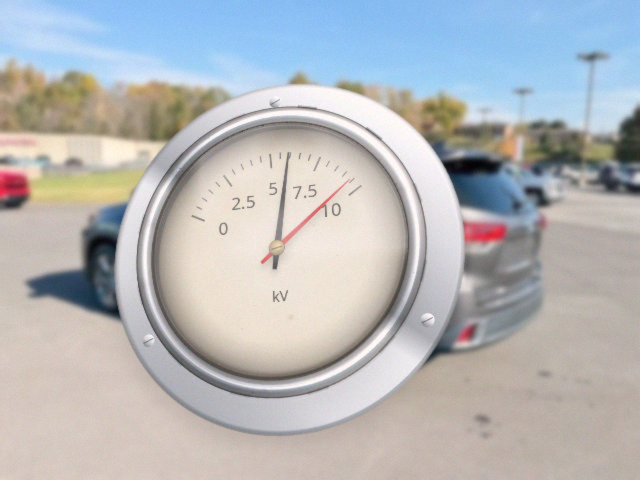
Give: 6 kV
